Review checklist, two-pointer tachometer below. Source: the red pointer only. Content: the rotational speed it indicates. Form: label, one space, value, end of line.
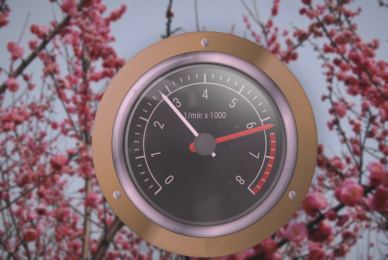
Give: 6200 rpm
